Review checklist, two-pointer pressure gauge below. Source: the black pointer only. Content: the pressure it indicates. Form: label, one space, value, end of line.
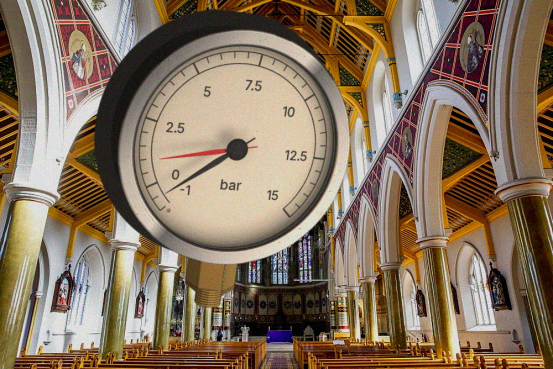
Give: -0.5 bar
